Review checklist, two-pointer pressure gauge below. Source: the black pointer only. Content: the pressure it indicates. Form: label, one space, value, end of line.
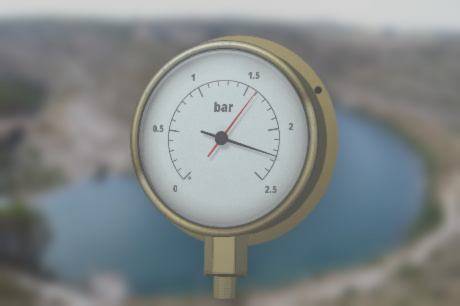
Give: 2.25 bar
